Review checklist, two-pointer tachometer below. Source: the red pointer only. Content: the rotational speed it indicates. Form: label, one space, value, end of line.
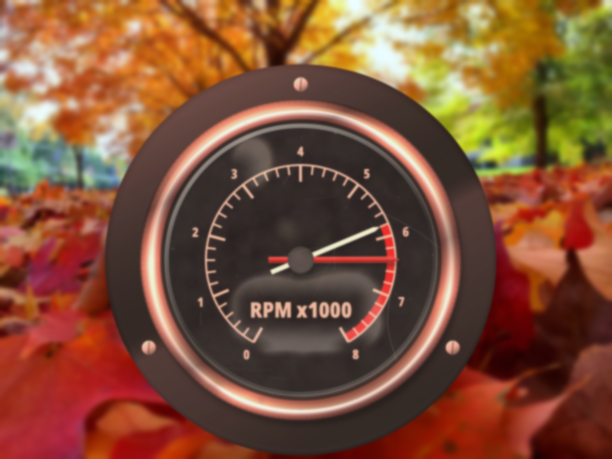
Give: 6400 rpm
